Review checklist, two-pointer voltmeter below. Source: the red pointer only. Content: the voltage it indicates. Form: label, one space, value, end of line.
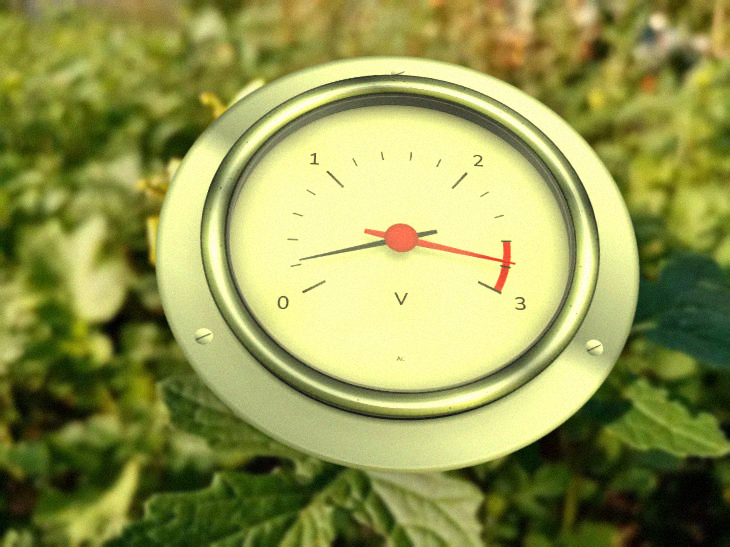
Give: 2.8 V
